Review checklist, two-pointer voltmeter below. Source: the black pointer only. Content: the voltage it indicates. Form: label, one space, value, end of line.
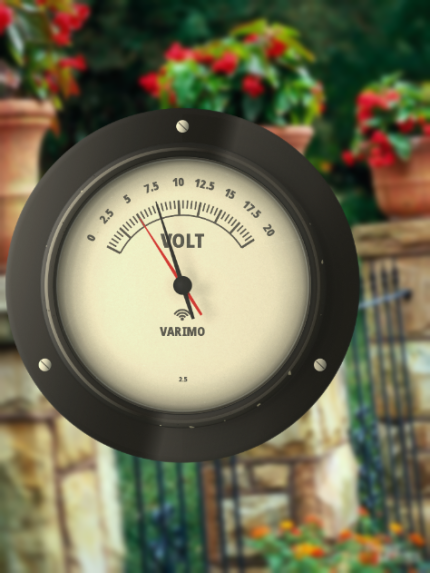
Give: 7.5 V
